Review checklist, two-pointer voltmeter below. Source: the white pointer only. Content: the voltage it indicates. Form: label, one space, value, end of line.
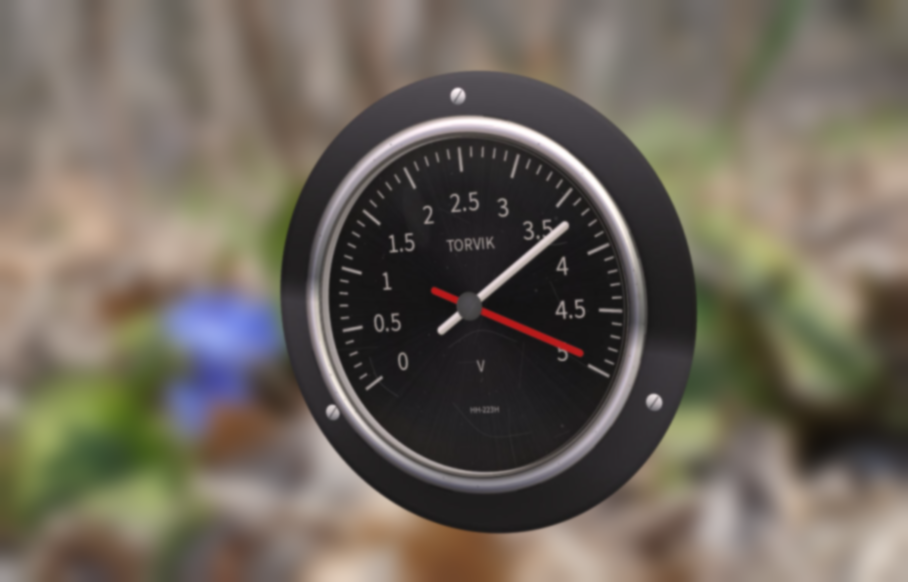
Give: 3.7 V
